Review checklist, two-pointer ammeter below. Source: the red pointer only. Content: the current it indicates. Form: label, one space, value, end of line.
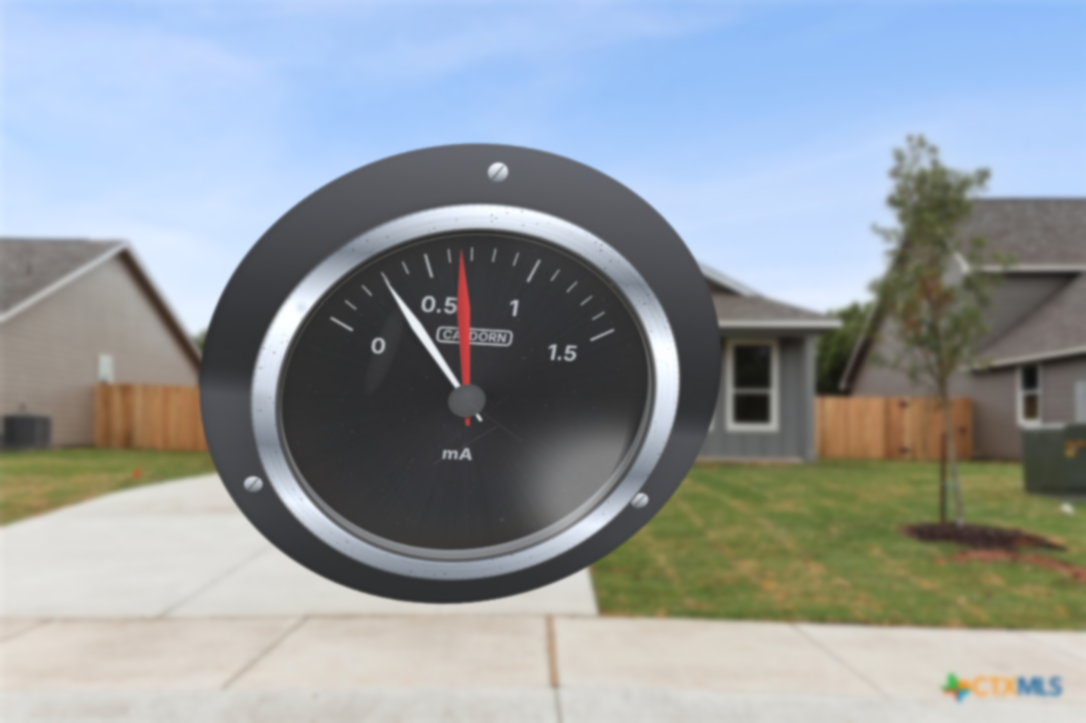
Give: 0.65 mA
